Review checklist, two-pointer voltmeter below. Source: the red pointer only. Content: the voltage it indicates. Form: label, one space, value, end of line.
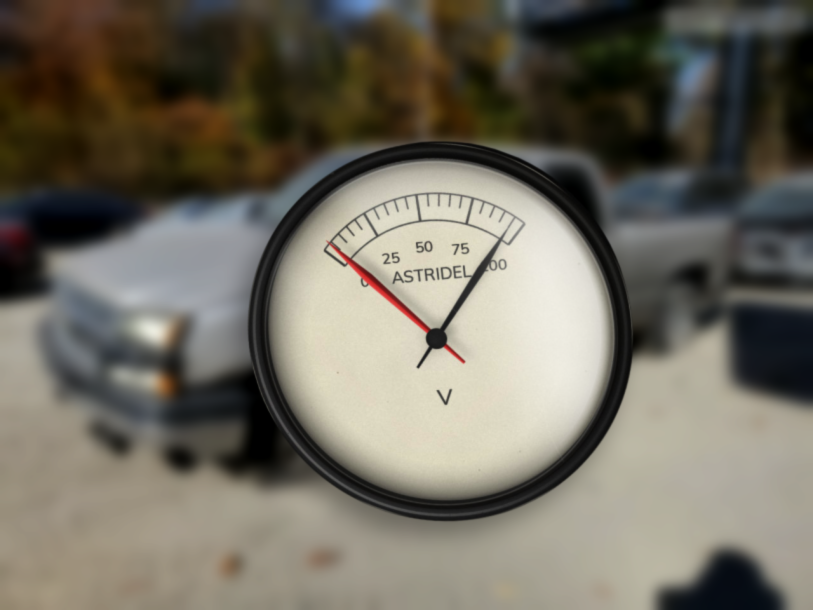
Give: 5 V
